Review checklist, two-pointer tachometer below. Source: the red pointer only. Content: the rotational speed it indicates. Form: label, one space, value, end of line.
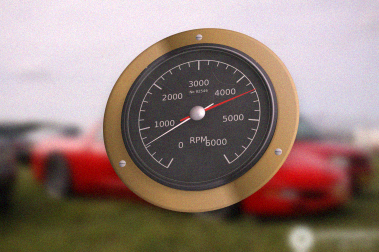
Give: 4400 rpm
